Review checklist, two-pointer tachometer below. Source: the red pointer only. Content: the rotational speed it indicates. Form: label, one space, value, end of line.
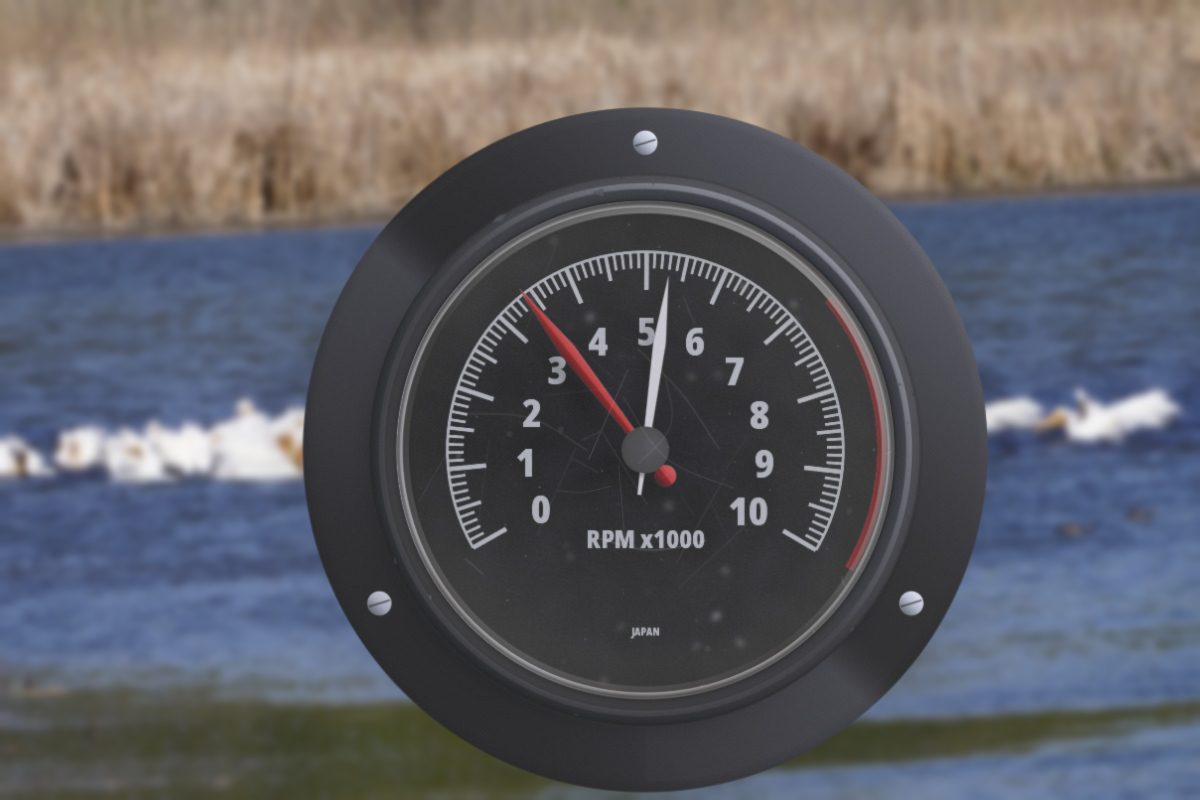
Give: 3400 rpm
